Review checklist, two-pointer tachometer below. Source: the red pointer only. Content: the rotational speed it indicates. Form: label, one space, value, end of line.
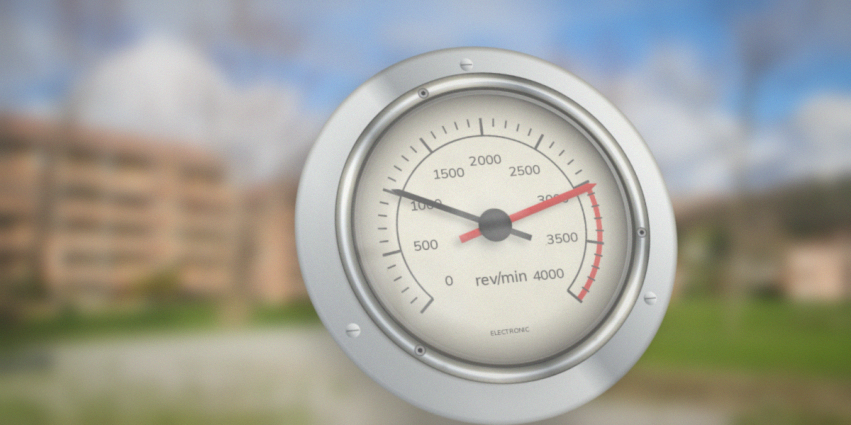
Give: 3050 rpm
